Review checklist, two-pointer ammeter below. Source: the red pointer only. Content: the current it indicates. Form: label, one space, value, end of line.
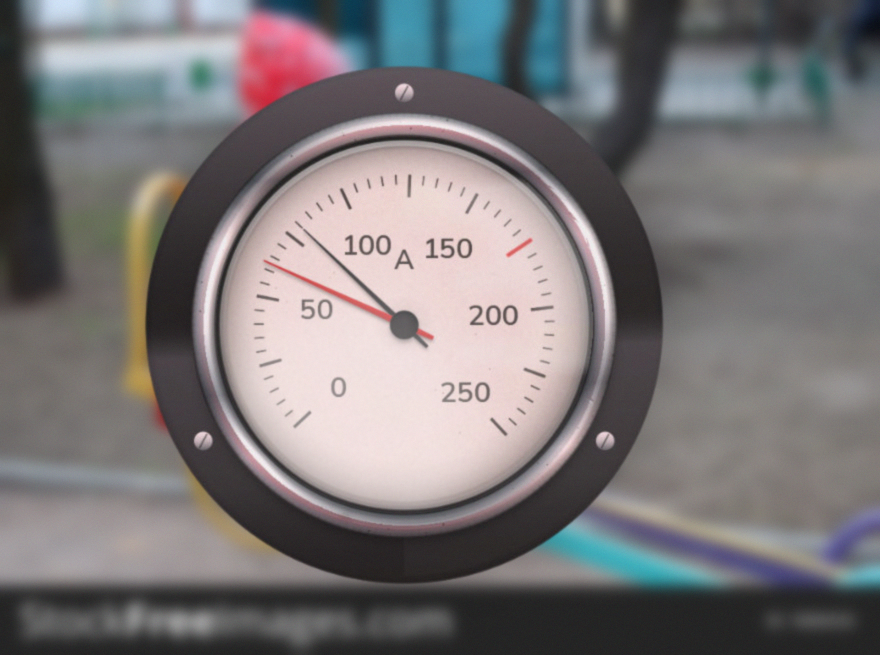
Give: 62.5 A
